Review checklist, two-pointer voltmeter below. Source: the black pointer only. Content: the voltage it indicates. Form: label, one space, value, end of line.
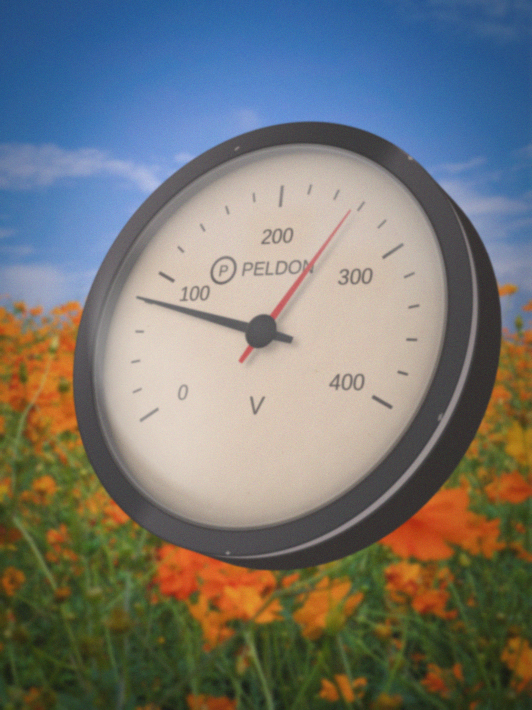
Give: 80 V
